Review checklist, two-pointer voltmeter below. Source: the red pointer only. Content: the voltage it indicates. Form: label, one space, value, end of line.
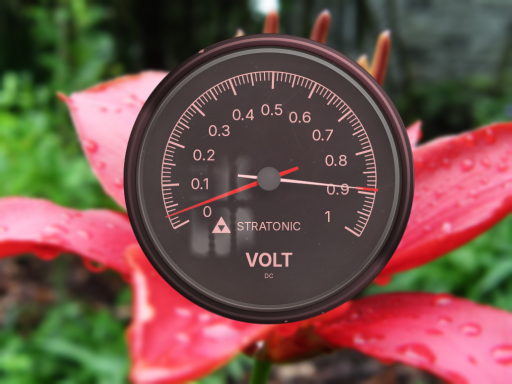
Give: 0.03 V
